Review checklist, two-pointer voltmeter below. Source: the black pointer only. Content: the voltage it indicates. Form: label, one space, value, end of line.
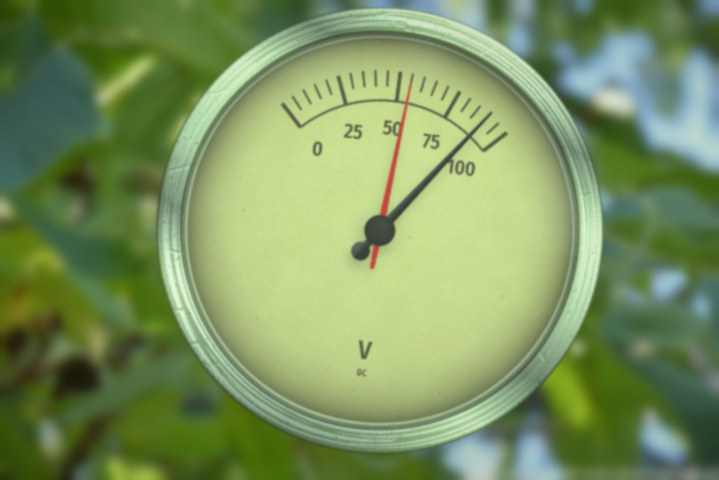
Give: 90 V
